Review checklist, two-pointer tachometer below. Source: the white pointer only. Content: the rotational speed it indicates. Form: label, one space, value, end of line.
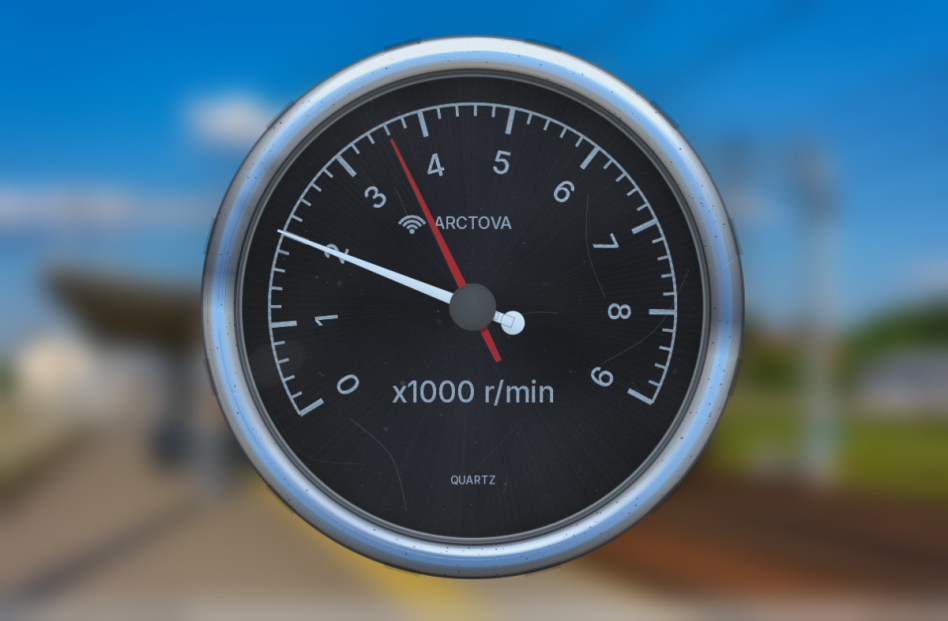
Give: 2000 rpm
